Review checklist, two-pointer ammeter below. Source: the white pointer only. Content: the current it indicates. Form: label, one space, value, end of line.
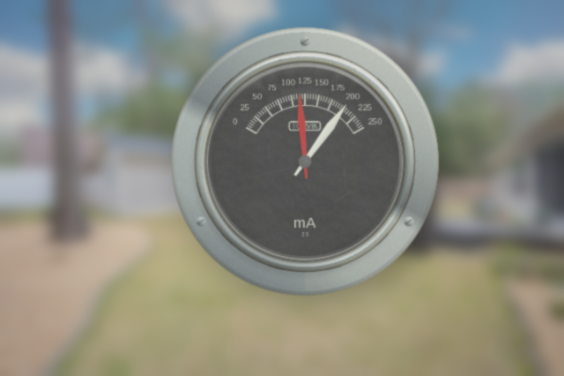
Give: 200 mA
